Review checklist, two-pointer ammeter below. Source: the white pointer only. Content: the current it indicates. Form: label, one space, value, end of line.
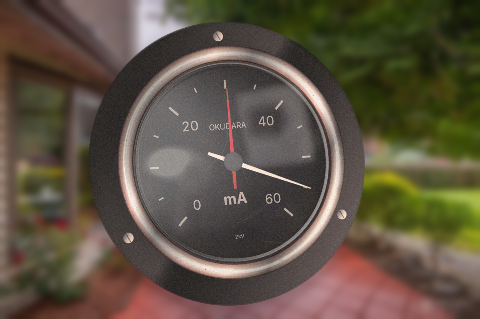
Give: 55 mA
